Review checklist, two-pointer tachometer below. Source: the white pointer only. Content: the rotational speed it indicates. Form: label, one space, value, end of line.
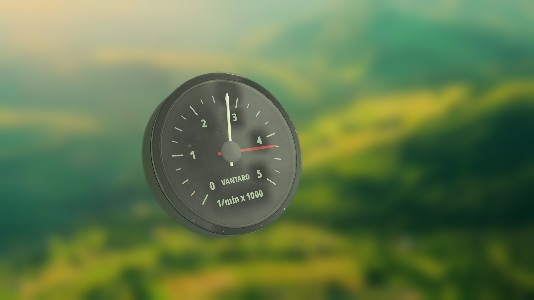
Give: 2750 rpm
